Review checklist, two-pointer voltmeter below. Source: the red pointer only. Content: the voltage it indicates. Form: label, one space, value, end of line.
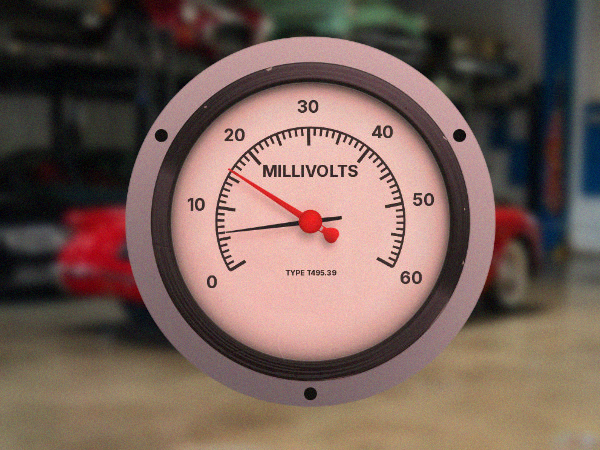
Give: 16 mV
